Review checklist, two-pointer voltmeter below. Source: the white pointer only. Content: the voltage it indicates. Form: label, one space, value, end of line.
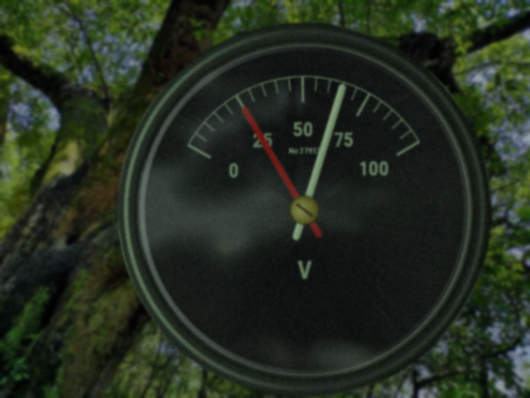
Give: 65 V
